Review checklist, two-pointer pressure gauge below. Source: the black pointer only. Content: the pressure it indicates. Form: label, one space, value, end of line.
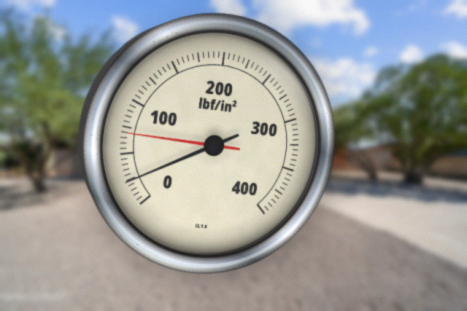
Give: 25 psi
